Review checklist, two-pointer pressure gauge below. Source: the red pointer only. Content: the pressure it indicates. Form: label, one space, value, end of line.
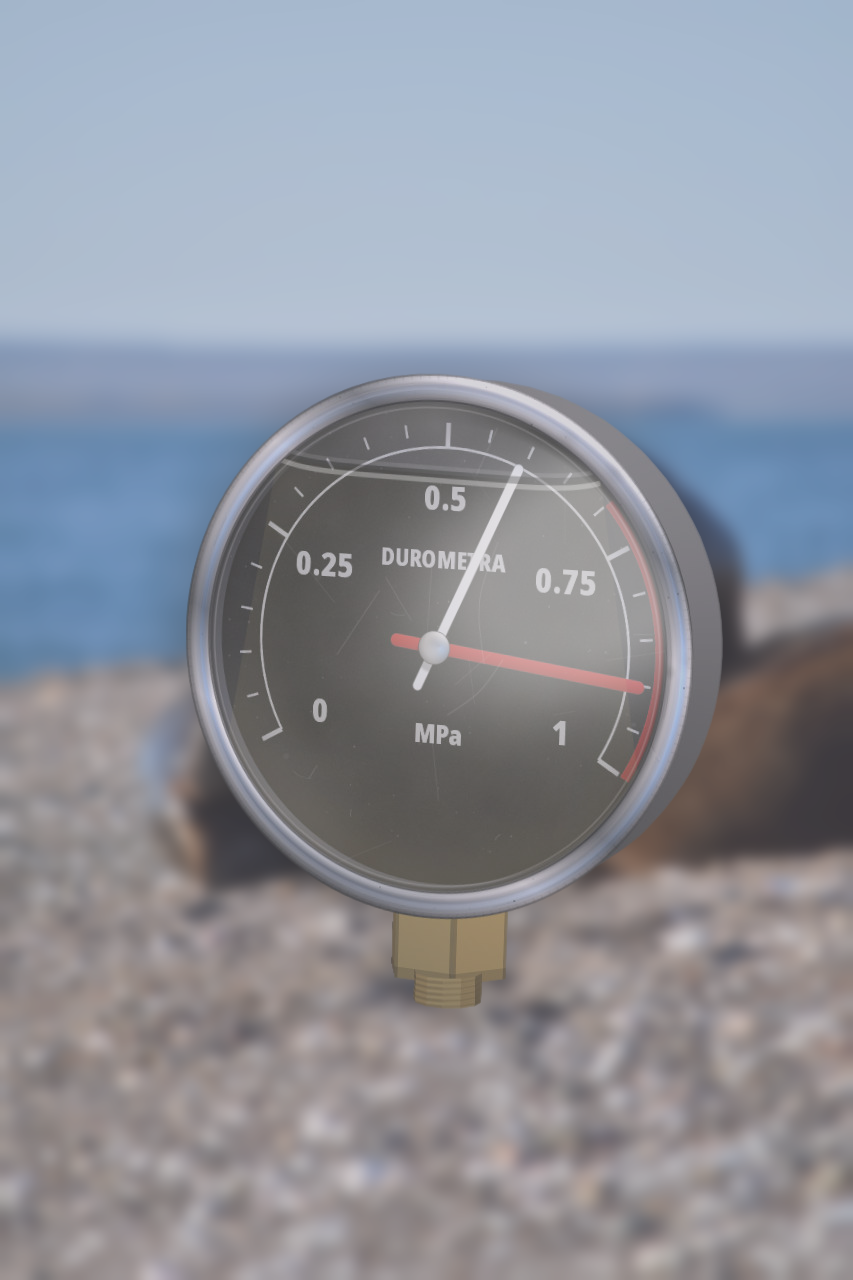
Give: 0.9 MPa
